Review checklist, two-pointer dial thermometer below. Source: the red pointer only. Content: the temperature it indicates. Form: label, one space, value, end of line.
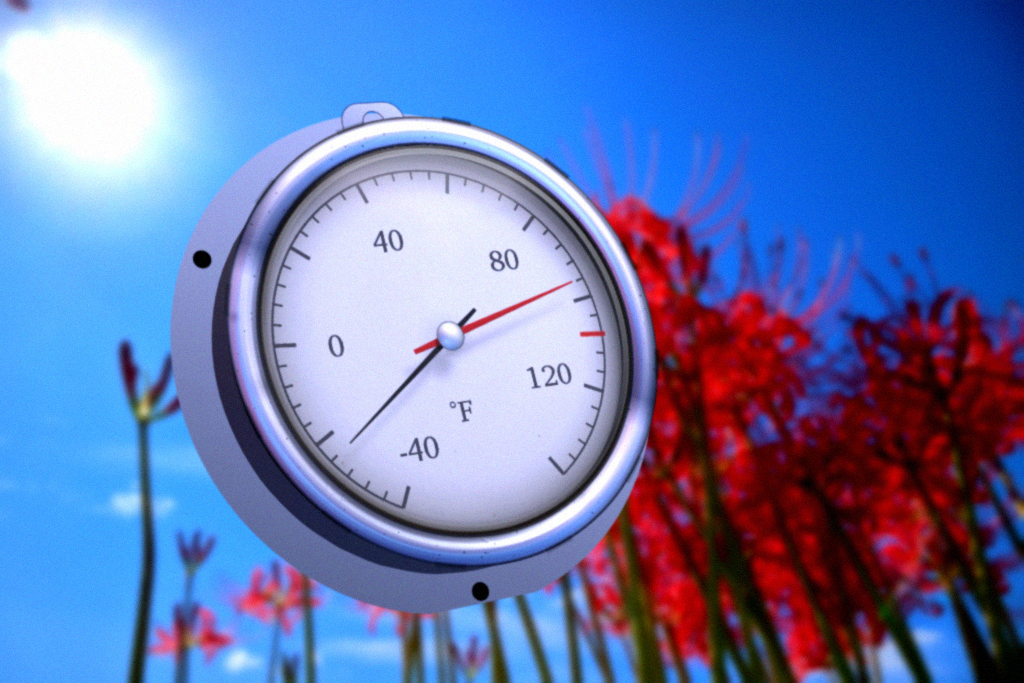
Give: 96 °F
